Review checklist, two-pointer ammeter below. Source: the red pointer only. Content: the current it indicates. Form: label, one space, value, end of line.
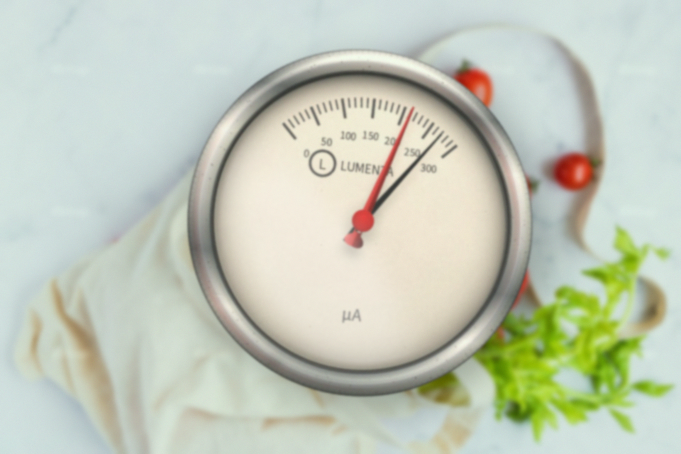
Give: 210 µA
